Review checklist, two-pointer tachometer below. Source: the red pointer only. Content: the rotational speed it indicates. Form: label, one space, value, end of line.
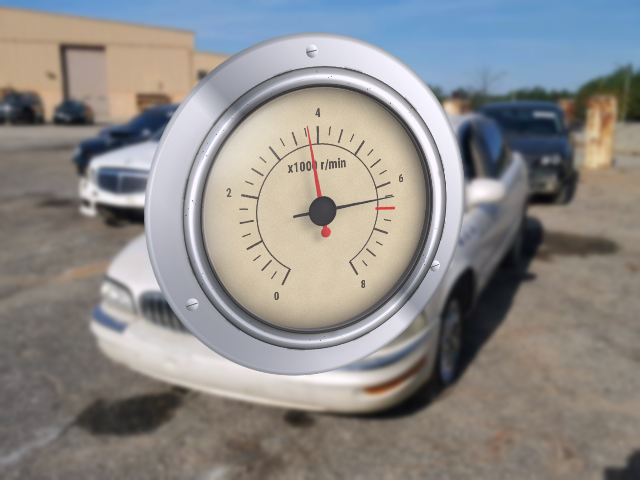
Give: 3750 rpm
